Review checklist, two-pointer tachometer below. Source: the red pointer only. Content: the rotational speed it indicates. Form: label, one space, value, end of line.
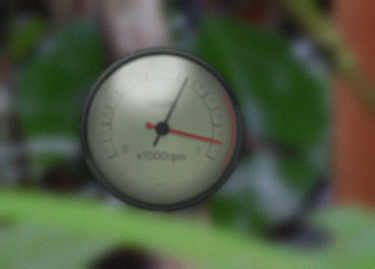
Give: 6500 rpm
